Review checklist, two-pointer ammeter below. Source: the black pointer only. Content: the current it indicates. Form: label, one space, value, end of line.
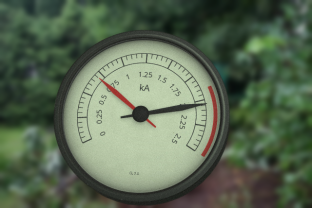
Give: 2.05 kA
